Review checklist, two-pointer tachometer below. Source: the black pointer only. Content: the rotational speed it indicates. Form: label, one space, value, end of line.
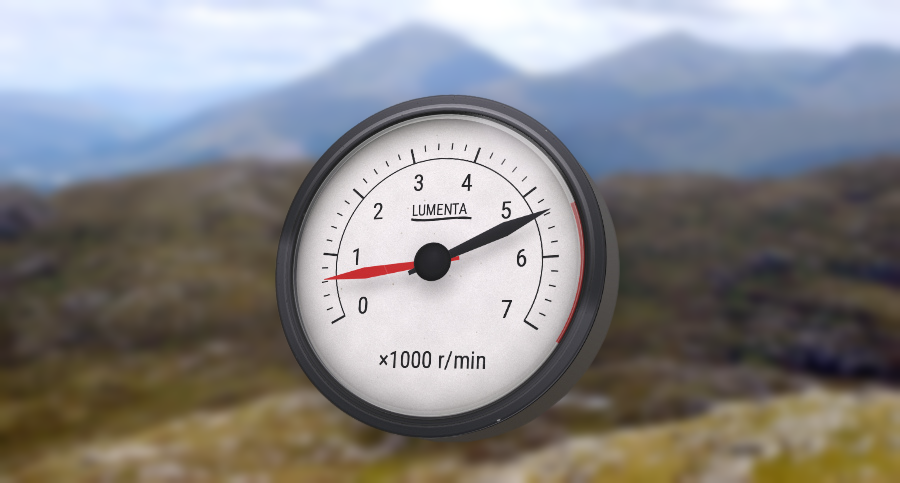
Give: 5400 rpm
